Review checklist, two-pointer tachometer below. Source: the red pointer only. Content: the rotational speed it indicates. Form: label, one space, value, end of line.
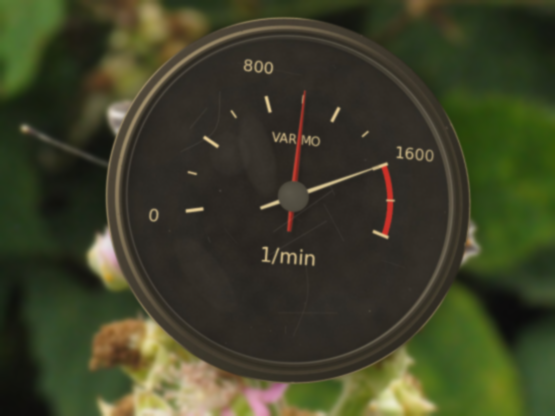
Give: 1000 rpm
